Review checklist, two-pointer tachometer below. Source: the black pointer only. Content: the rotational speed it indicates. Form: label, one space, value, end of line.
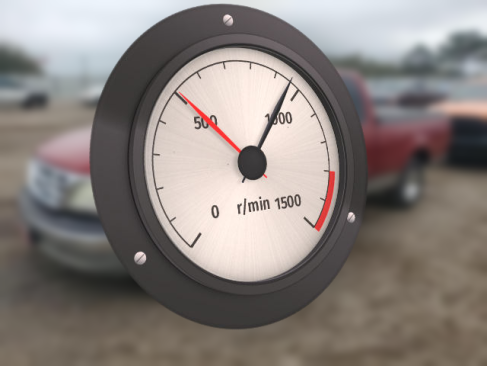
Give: 950 rpm
